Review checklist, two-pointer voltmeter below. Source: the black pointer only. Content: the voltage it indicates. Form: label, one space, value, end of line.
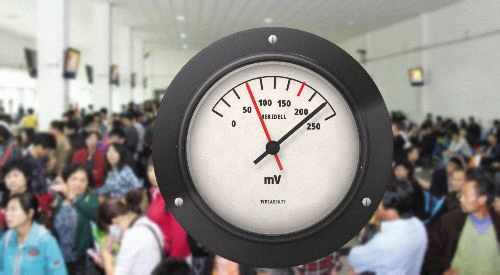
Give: 225 mV
